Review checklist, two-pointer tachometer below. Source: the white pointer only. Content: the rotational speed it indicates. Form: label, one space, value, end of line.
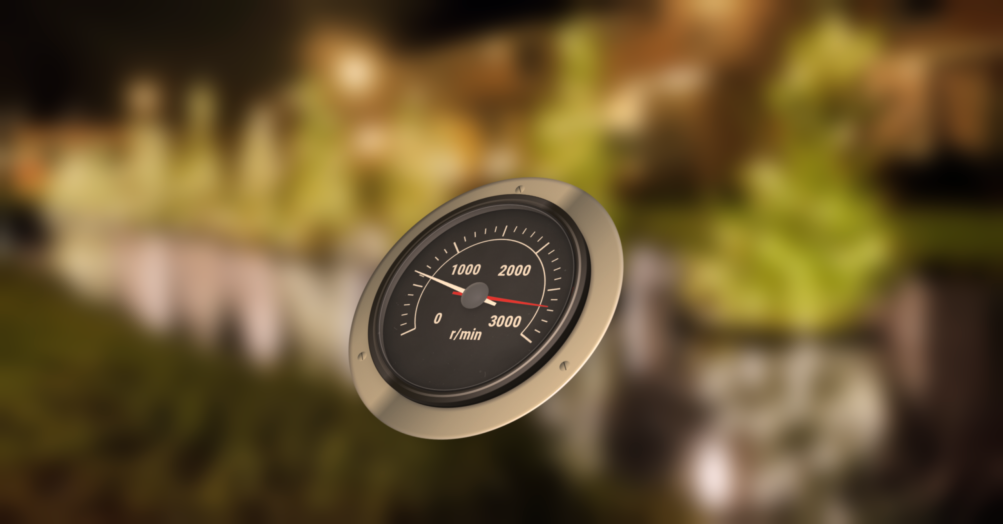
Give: 600 rpm
